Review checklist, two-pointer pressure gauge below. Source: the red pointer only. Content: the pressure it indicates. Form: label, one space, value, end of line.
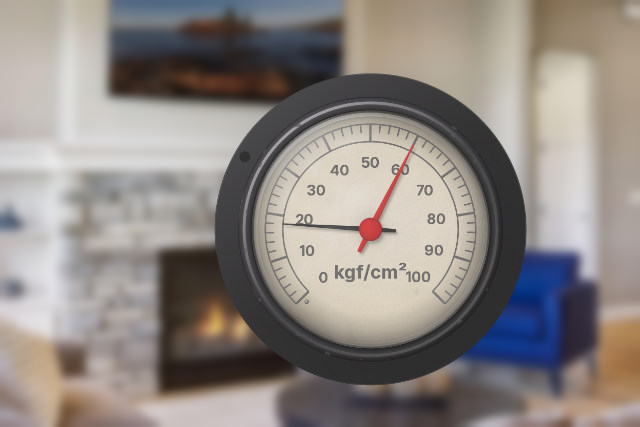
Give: 60 kg/cm²
